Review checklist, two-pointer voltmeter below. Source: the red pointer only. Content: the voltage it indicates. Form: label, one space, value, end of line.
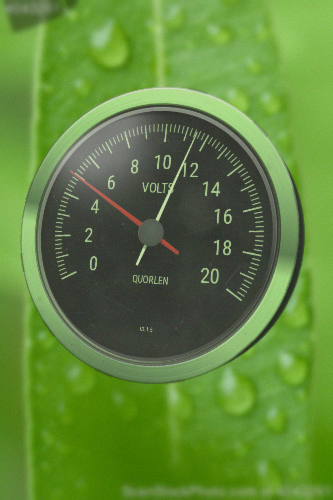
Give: 5 V
